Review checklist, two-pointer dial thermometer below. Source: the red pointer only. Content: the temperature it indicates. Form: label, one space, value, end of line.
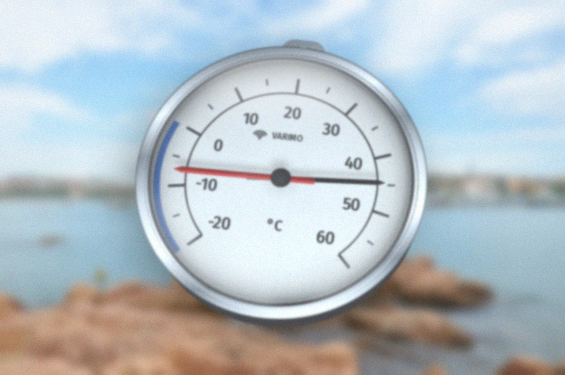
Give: -7.5 °C
